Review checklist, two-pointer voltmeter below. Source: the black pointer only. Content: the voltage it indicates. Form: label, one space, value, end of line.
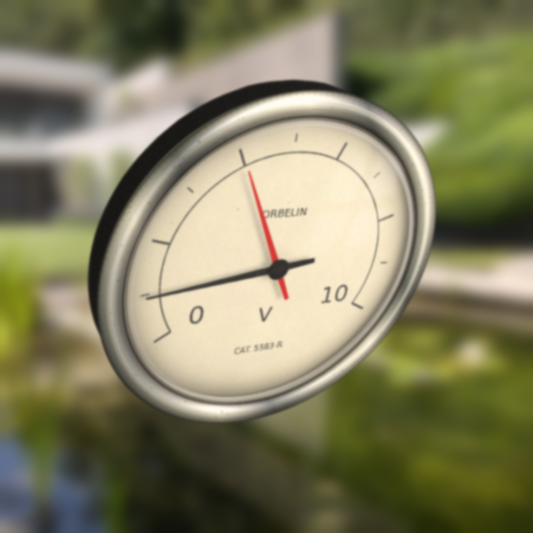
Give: 1 V
